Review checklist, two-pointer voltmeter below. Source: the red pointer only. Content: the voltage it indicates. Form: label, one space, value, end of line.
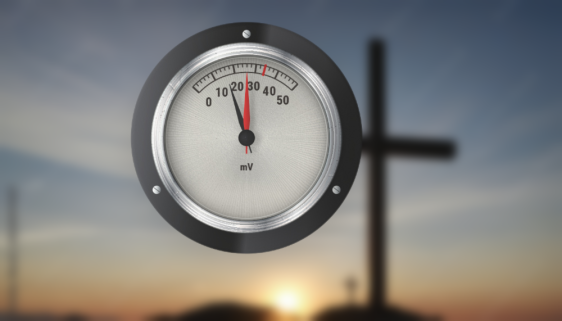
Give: 26 mV
